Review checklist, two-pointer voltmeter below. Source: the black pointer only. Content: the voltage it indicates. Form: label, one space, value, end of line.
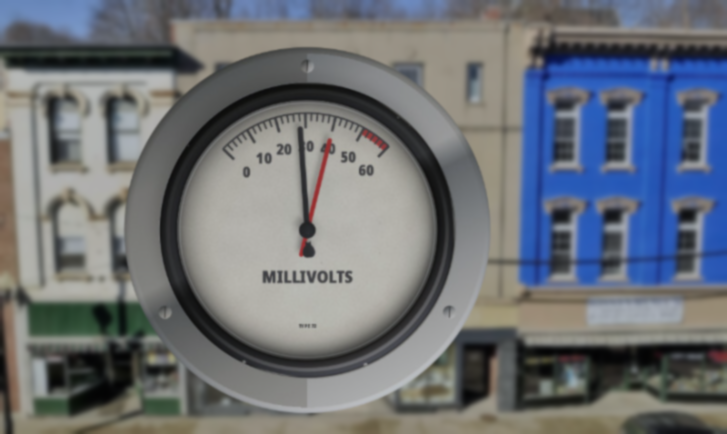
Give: 28 mV
